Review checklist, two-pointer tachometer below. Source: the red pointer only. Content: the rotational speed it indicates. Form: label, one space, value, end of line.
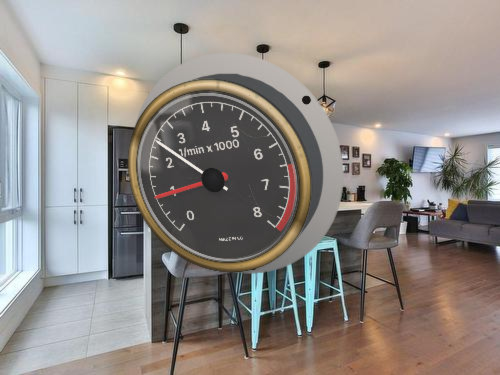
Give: 1000 rpm
